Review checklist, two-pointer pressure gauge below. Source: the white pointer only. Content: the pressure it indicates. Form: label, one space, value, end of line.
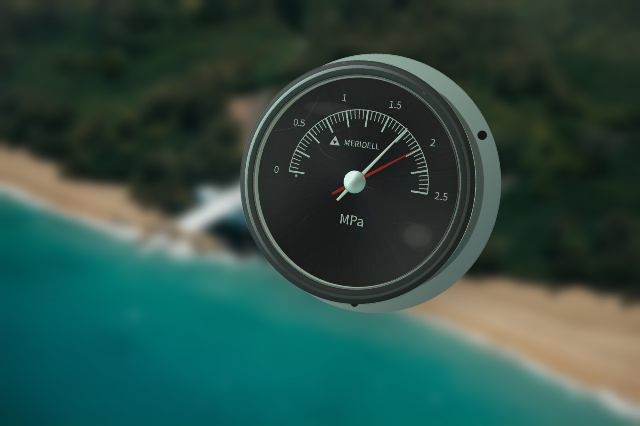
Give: 1.75 MPa
